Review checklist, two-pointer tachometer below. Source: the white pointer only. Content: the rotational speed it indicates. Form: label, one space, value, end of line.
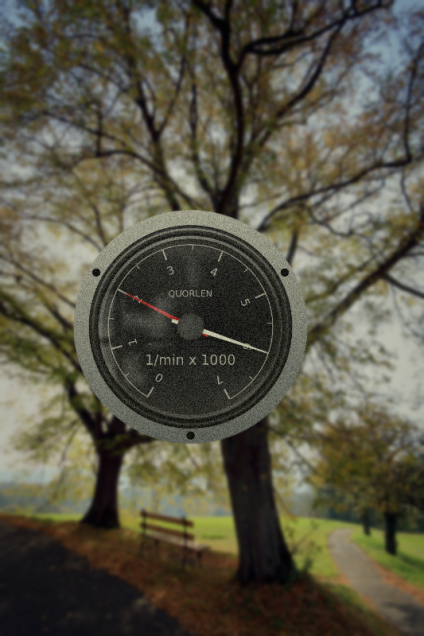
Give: 6000 rpm
